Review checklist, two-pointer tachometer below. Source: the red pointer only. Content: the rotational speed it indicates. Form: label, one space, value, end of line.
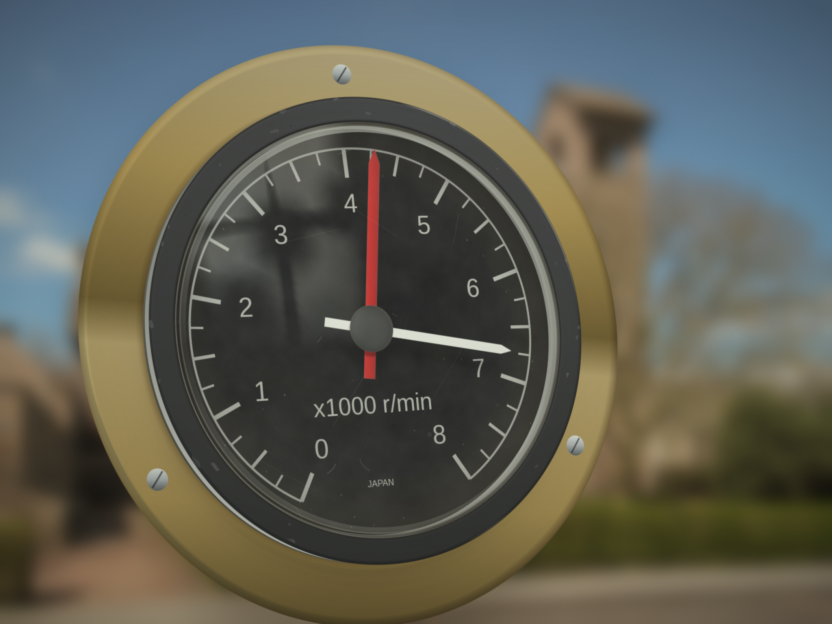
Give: 4250 rpm
